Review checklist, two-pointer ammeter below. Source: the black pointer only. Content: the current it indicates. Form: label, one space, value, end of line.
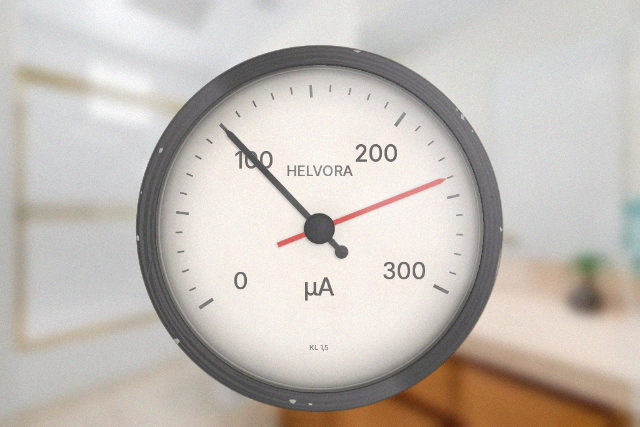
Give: 100 µA
